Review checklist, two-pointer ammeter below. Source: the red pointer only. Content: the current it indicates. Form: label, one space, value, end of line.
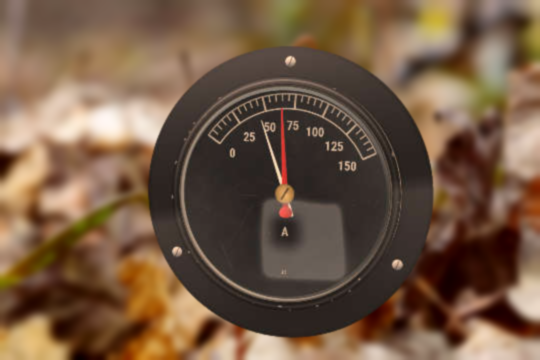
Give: 65 A
